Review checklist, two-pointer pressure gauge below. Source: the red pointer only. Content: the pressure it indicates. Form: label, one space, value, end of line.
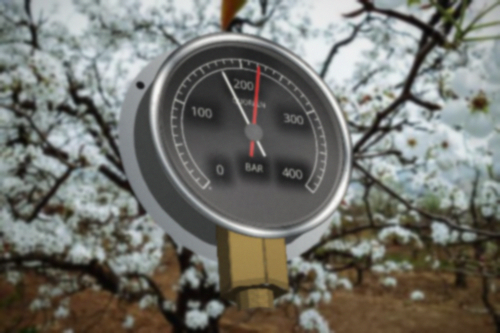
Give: 220 bar
